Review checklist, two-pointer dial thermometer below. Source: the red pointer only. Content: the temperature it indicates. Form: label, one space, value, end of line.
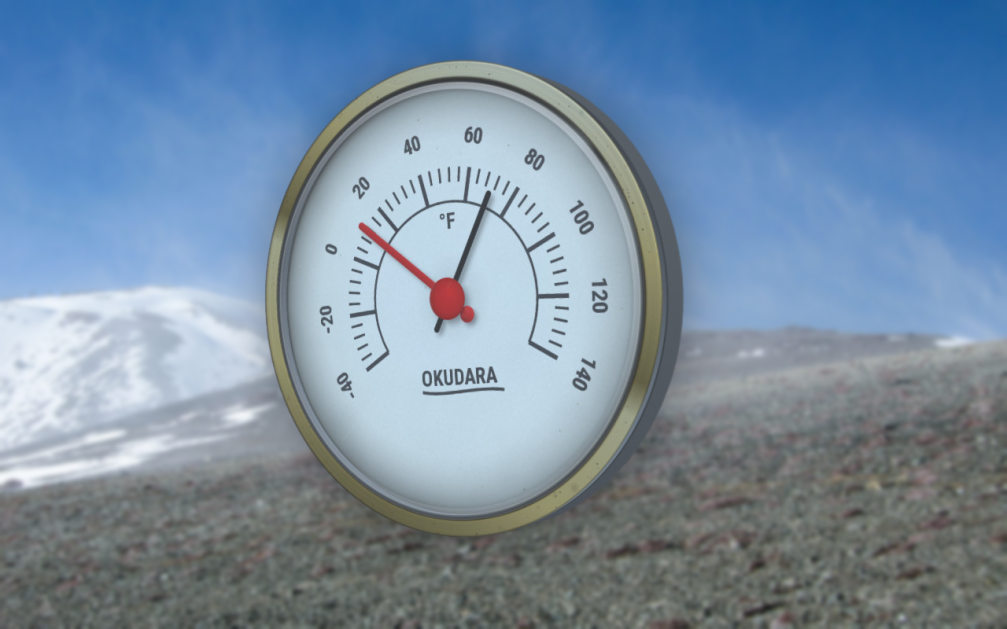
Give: 12 °F
